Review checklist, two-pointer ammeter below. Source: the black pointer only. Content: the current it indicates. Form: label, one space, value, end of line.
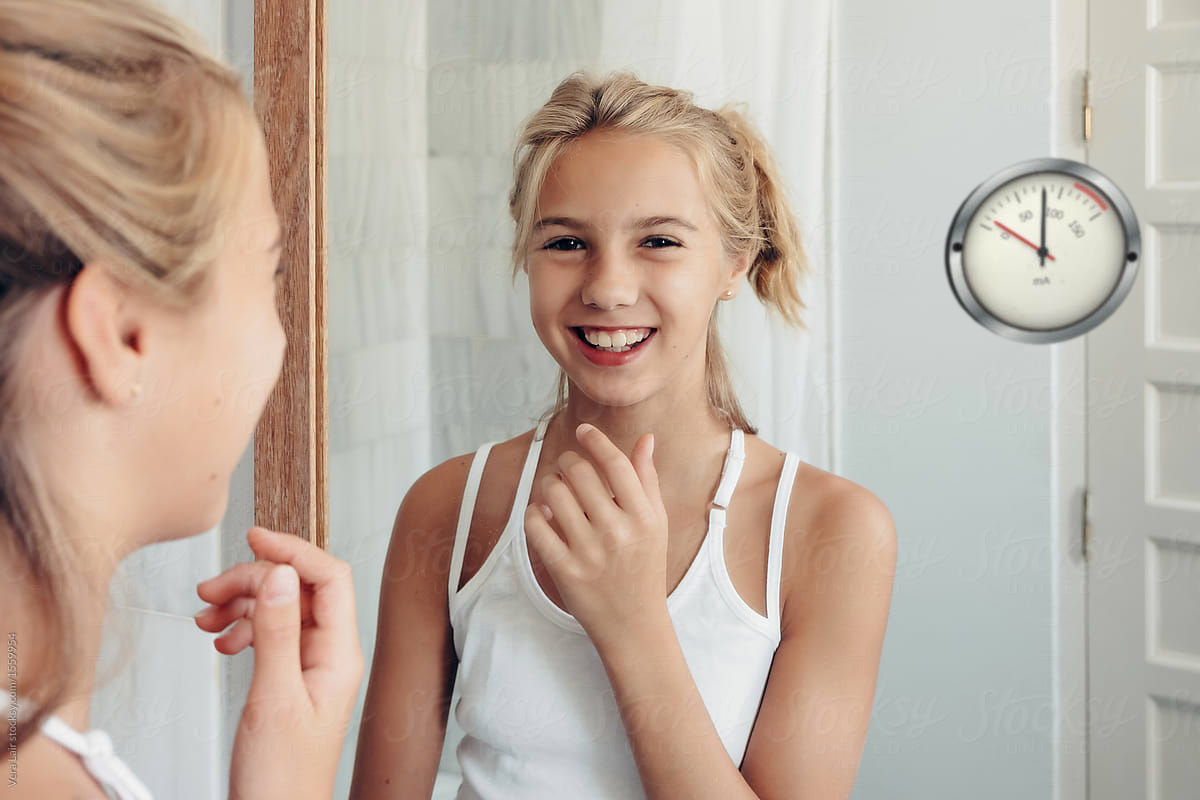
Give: 80 mA
